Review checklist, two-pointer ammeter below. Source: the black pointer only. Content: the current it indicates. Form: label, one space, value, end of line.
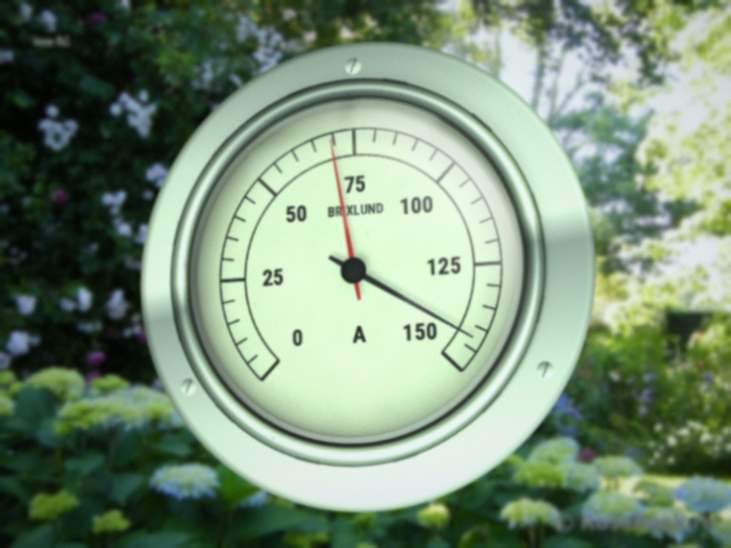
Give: 142.5 A
